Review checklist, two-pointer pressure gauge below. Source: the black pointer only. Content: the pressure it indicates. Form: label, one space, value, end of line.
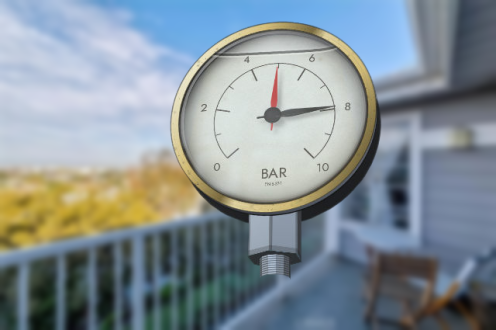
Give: 8 bar
